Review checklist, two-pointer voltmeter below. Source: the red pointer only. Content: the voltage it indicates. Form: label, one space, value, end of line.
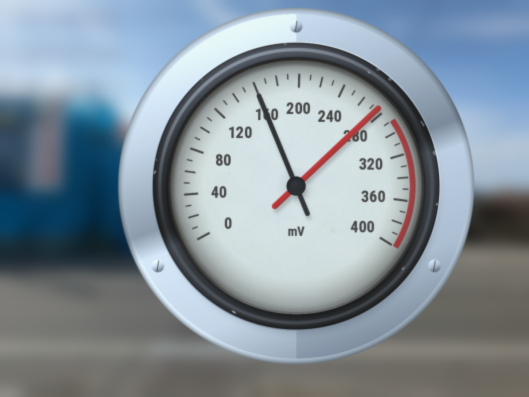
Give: 275 mV
